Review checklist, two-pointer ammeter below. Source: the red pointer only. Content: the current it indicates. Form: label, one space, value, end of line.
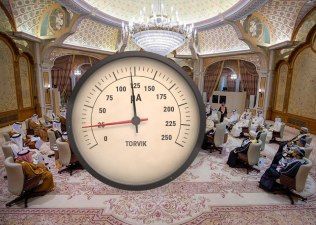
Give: 25 µA
